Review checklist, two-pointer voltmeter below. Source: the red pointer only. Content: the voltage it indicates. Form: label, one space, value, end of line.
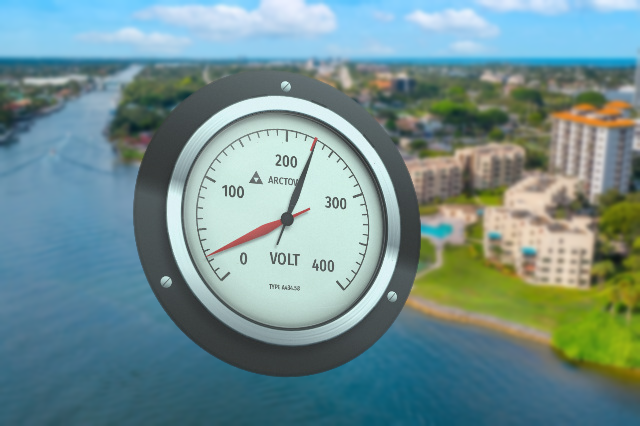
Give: 25 V
